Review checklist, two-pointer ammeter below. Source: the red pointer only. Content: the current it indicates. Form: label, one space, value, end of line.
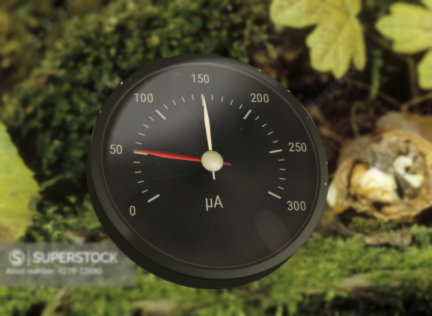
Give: 50 µA
